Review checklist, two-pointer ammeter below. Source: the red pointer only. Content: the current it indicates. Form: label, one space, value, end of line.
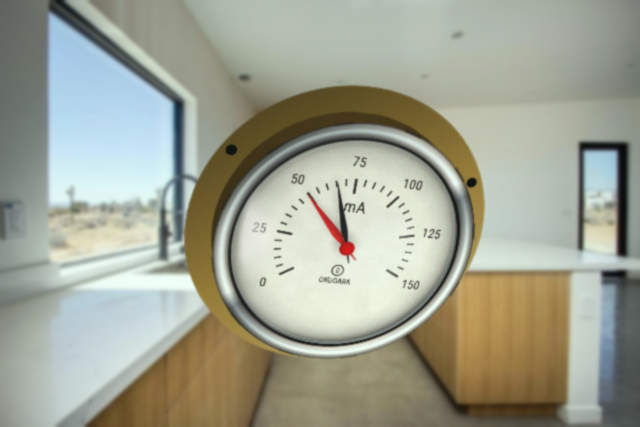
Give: 50 mA
